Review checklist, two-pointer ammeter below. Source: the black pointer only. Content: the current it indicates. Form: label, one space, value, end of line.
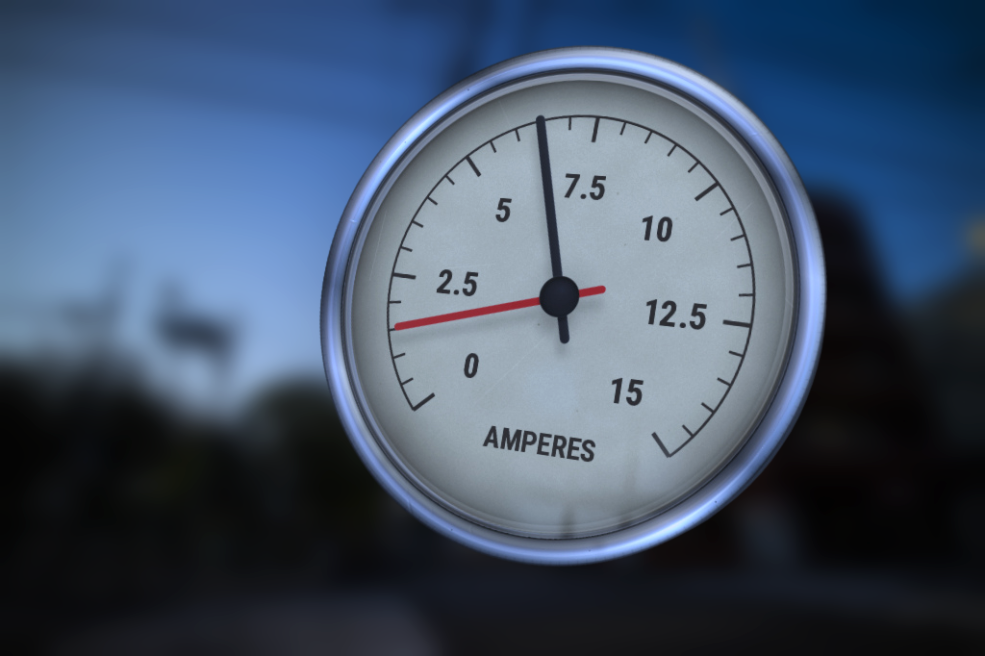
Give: 6.5 A
